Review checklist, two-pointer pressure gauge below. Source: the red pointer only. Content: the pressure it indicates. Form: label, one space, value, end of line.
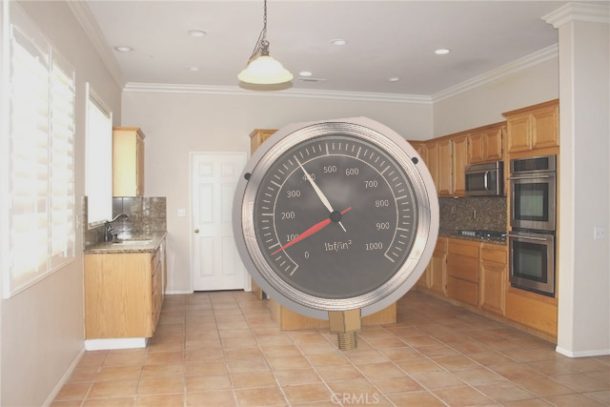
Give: 80 psi
